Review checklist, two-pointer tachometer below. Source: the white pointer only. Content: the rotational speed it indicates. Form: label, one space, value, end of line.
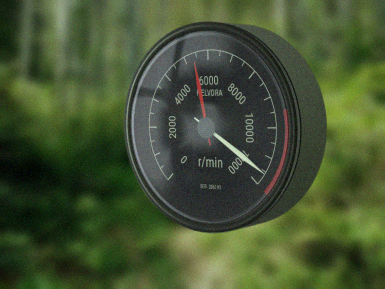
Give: 11500 rpm
